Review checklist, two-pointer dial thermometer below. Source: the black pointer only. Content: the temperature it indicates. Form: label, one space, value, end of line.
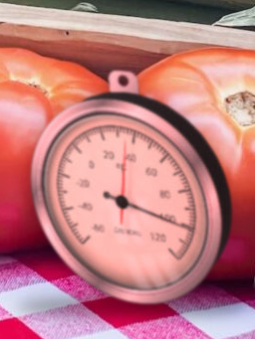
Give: 100 °F
